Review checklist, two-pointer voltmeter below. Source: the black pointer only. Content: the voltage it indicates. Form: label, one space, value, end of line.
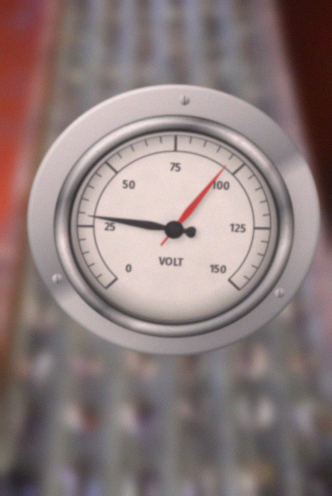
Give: 30 V
